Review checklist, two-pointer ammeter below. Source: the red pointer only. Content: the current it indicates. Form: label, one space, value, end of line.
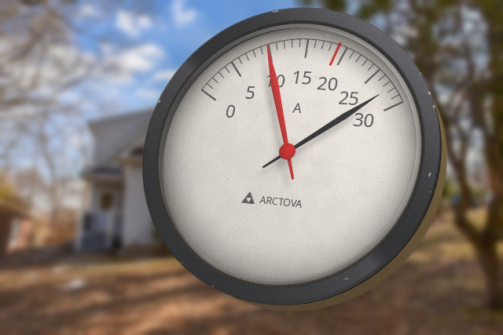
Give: 10 A
